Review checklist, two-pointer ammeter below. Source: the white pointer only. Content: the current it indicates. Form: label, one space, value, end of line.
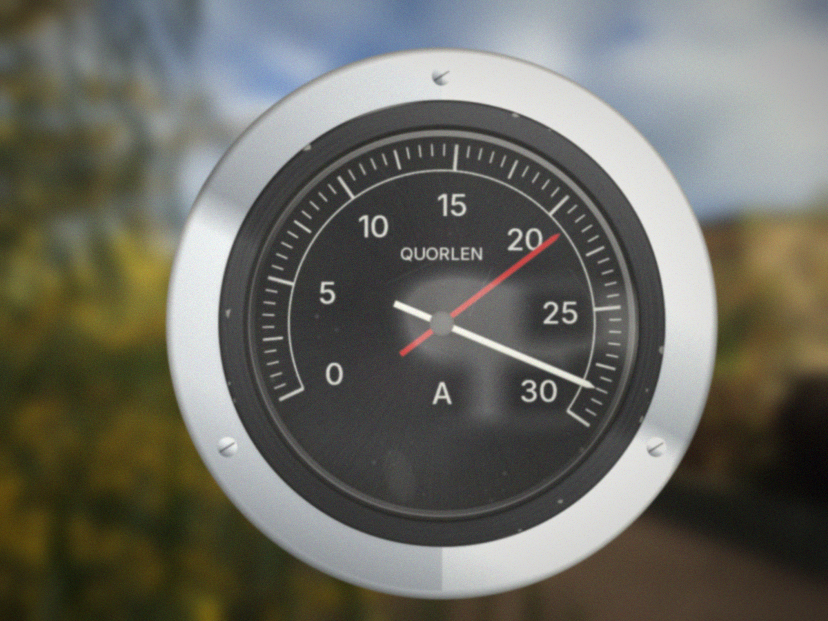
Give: 28.5 A
